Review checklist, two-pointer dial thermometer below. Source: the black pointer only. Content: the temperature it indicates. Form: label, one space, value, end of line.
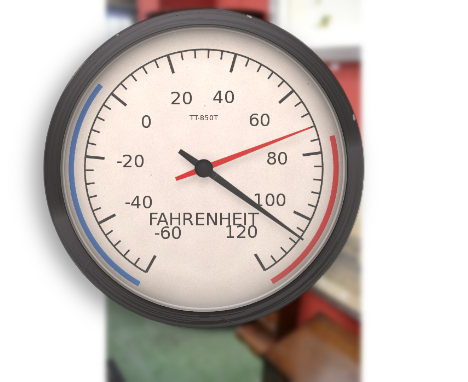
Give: 106 °F
